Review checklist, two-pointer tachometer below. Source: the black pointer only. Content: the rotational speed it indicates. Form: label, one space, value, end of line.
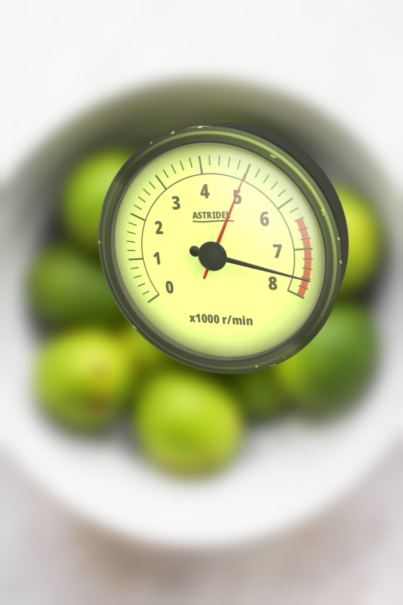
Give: 7600 rpm
